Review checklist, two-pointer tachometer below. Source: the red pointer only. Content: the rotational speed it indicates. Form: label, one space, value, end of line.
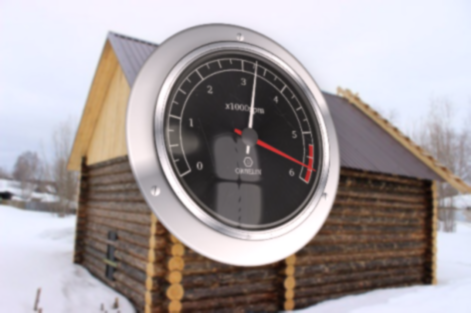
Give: 5750 rpm
